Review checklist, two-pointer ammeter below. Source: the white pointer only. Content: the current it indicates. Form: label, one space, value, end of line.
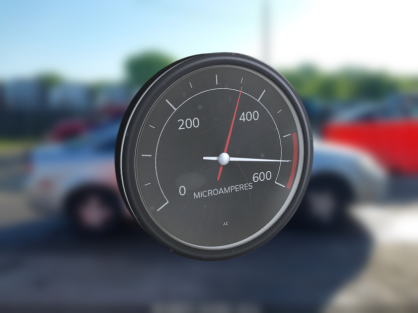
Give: 550 µA
